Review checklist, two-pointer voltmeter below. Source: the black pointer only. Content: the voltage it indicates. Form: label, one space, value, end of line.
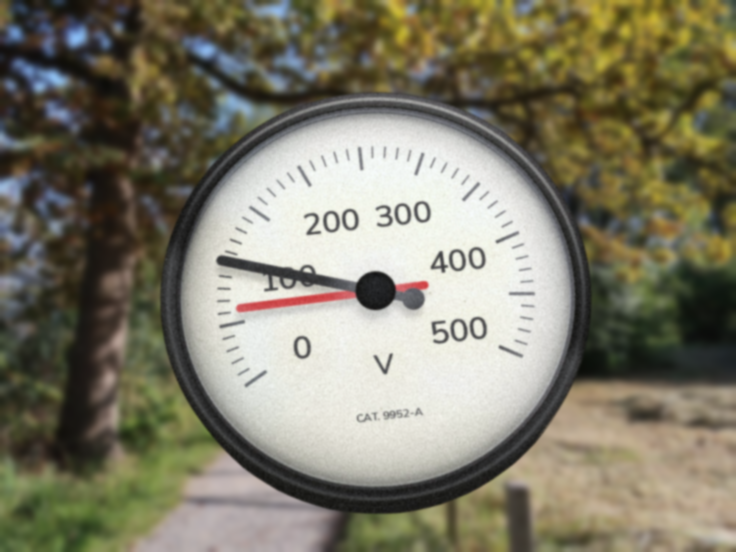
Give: 100 V
